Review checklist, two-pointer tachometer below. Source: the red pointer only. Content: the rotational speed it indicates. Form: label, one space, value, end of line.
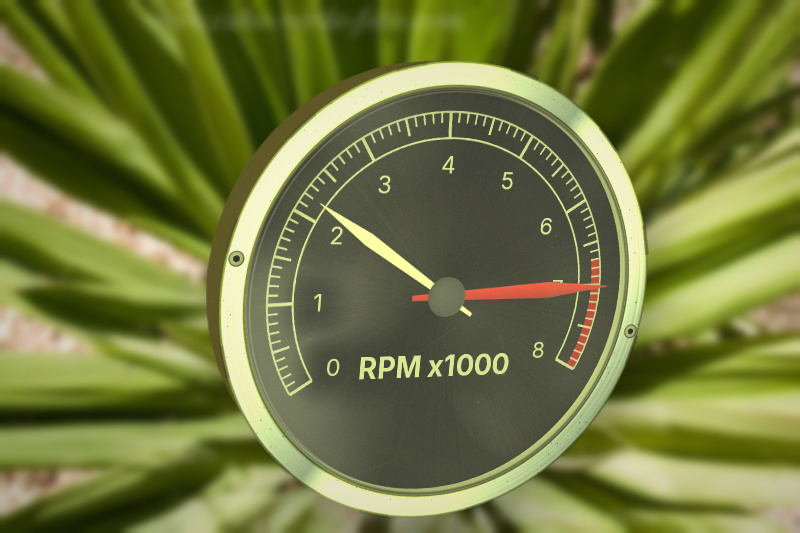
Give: 7000 rpm
